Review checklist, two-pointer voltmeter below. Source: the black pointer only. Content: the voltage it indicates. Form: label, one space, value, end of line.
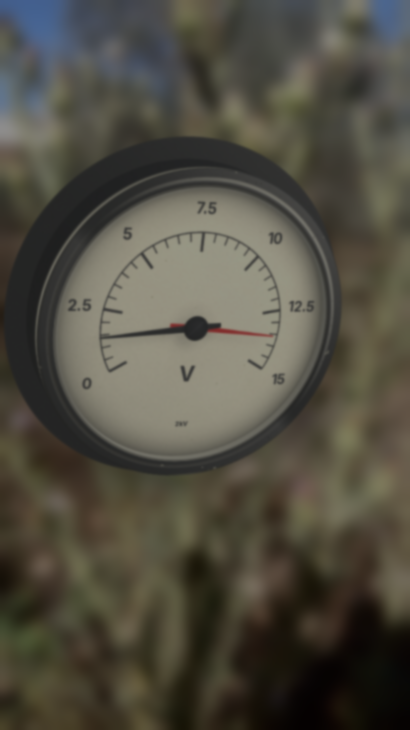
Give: 1.5 V
